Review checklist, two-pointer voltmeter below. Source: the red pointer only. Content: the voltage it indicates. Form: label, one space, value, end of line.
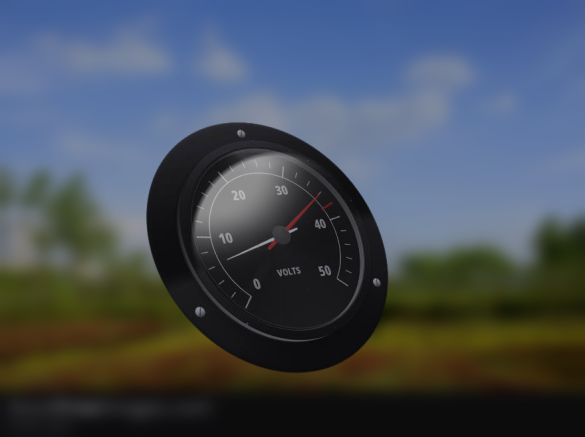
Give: 36 V
